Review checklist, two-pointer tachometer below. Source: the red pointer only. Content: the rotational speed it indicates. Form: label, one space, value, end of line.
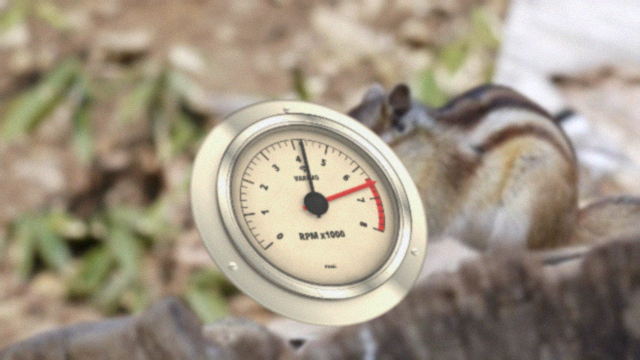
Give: 6600 rpm
